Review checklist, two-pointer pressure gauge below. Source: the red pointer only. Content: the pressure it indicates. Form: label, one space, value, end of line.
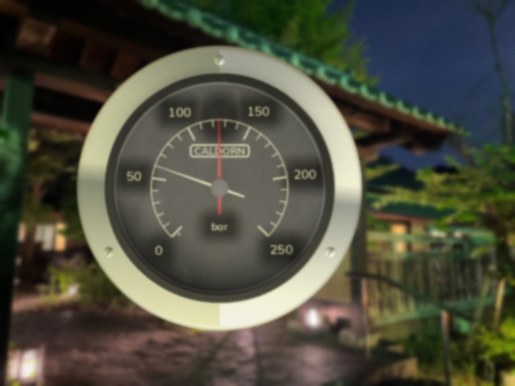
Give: 125 bar
